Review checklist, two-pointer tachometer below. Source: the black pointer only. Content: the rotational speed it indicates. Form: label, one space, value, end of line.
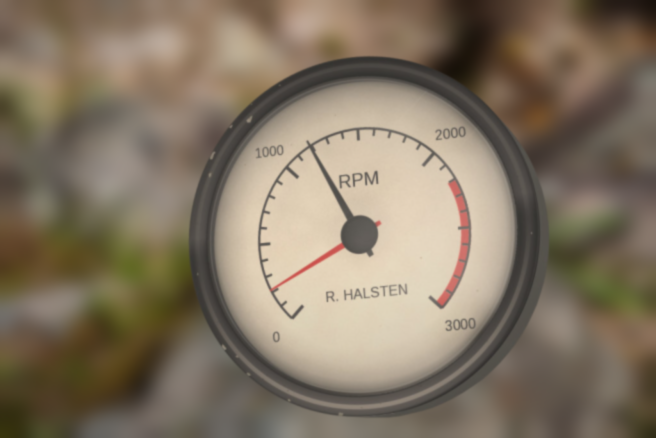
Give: 1200 rpm
